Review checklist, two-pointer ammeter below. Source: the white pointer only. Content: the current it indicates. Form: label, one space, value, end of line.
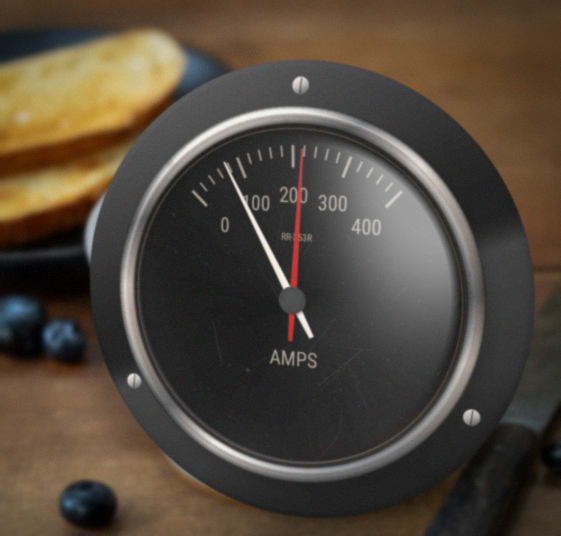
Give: 80 A
